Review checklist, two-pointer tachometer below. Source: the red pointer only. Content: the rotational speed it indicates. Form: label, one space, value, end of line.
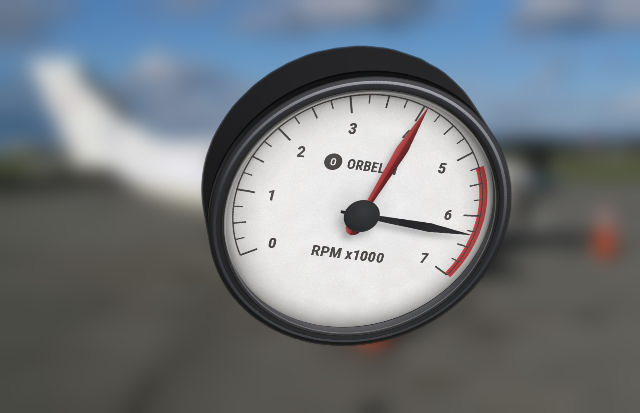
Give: 4000 rpm
